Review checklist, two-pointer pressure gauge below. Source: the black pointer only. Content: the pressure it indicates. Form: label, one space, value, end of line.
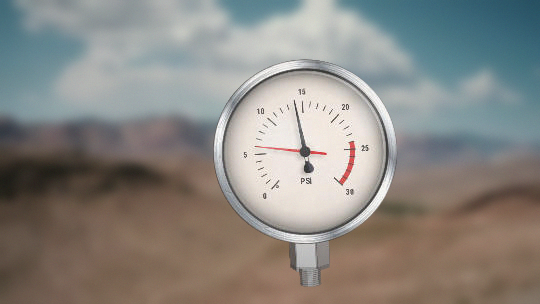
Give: 14 psi
